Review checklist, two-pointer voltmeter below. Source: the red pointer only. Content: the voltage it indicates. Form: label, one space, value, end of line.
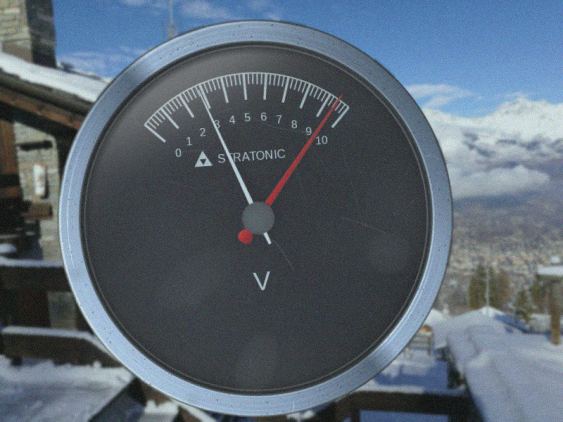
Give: 9.4 V
